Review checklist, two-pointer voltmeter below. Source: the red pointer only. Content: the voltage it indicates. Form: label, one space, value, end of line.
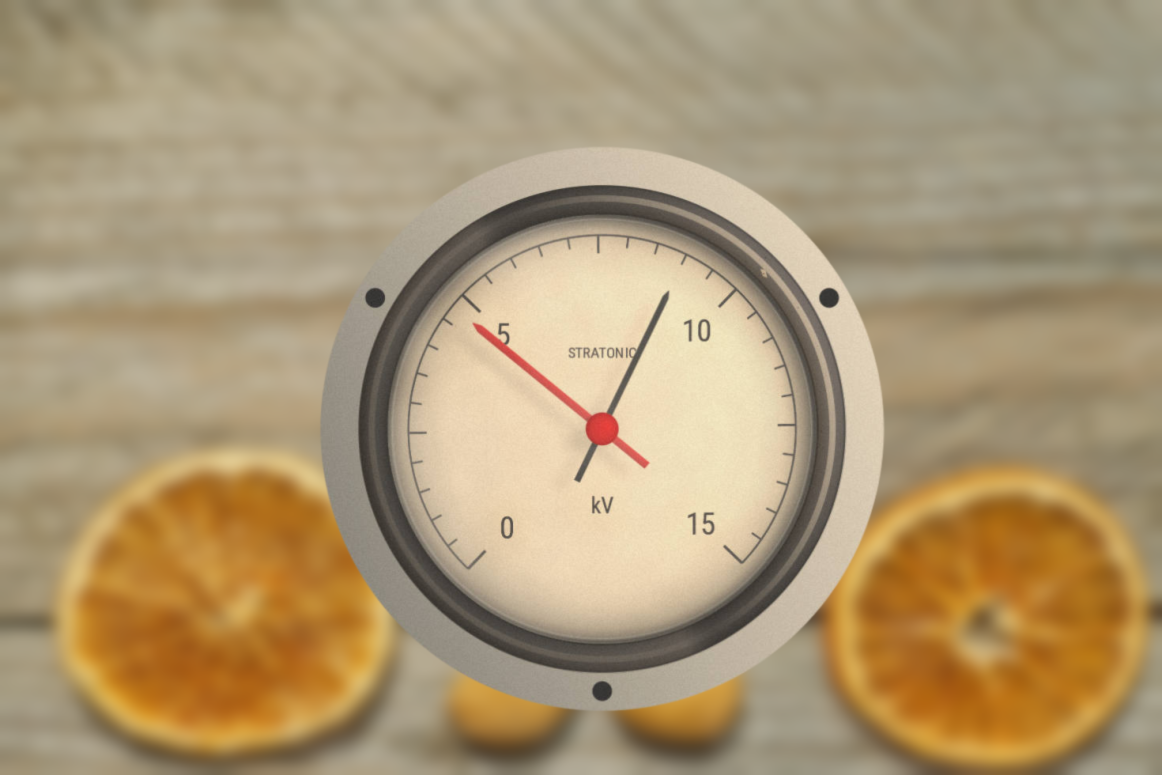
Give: 4.75 kV
